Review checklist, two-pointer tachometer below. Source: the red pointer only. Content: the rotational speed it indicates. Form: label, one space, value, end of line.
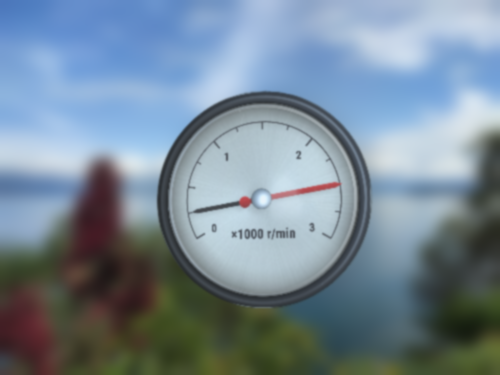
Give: 2500 rpm
